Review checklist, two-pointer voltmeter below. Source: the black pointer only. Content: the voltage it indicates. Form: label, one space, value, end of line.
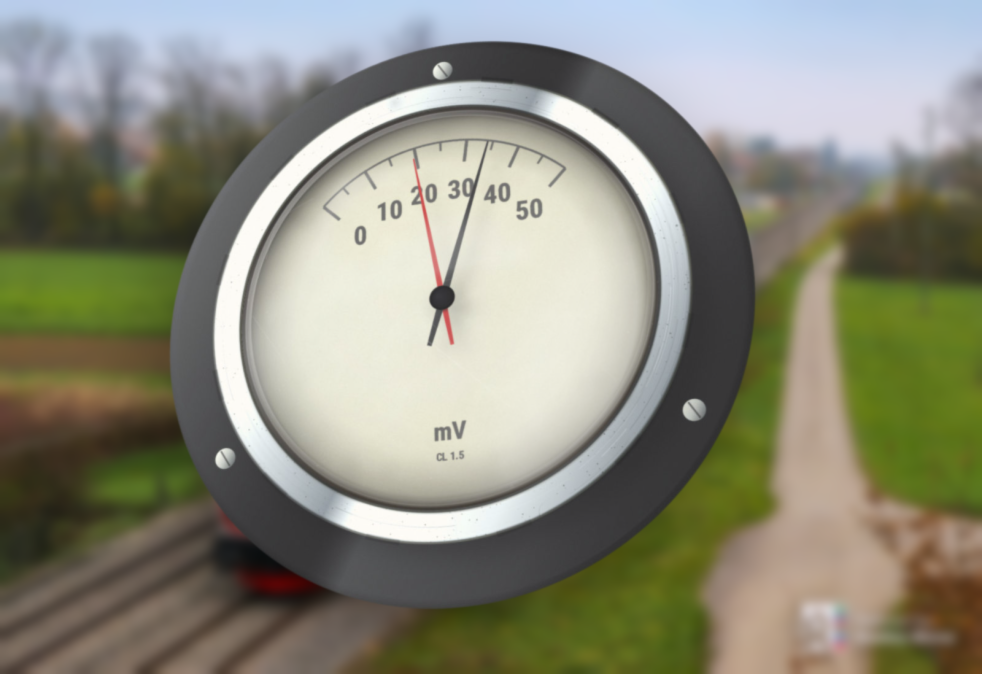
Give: 35 mV
